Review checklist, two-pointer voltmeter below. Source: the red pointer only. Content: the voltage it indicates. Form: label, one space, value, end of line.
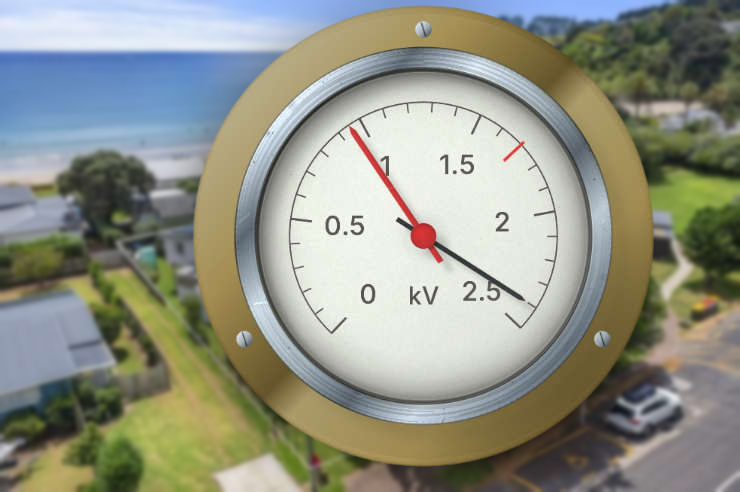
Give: 0.95 kV
